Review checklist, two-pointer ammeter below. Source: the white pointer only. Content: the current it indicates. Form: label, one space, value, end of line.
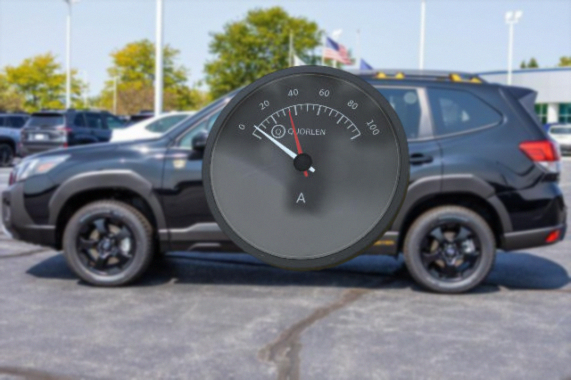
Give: 5 A
